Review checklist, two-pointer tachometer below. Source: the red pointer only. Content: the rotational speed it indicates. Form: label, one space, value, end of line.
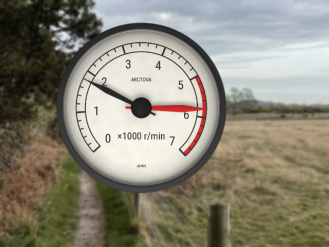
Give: 5800 rpm
